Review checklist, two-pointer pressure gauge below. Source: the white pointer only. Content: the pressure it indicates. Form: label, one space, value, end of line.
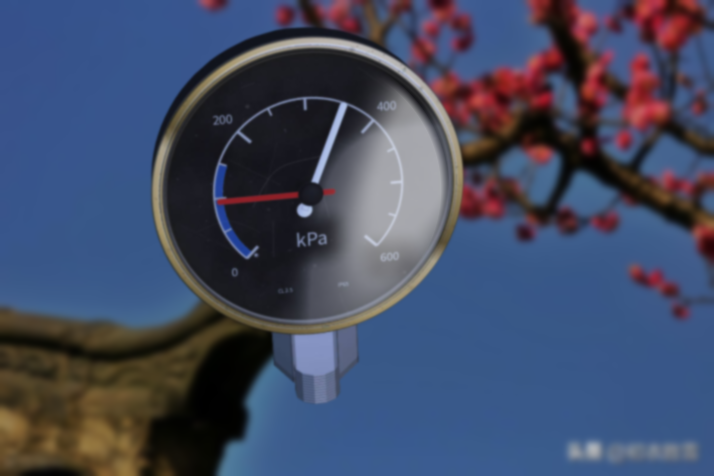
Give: 350 kPa
